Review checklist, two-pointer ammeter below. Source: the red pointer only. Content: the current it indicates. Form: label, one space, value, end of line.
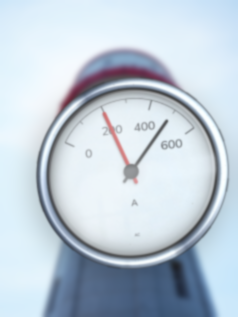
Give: 200 A
